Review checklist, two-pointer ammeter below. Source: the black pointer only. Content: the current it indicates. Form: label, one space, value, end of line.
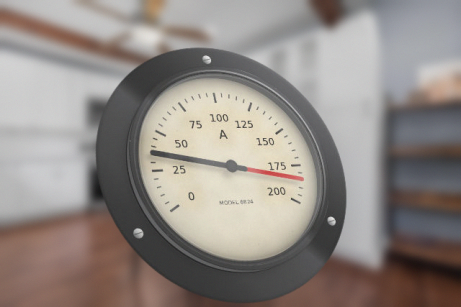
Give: 35 A
